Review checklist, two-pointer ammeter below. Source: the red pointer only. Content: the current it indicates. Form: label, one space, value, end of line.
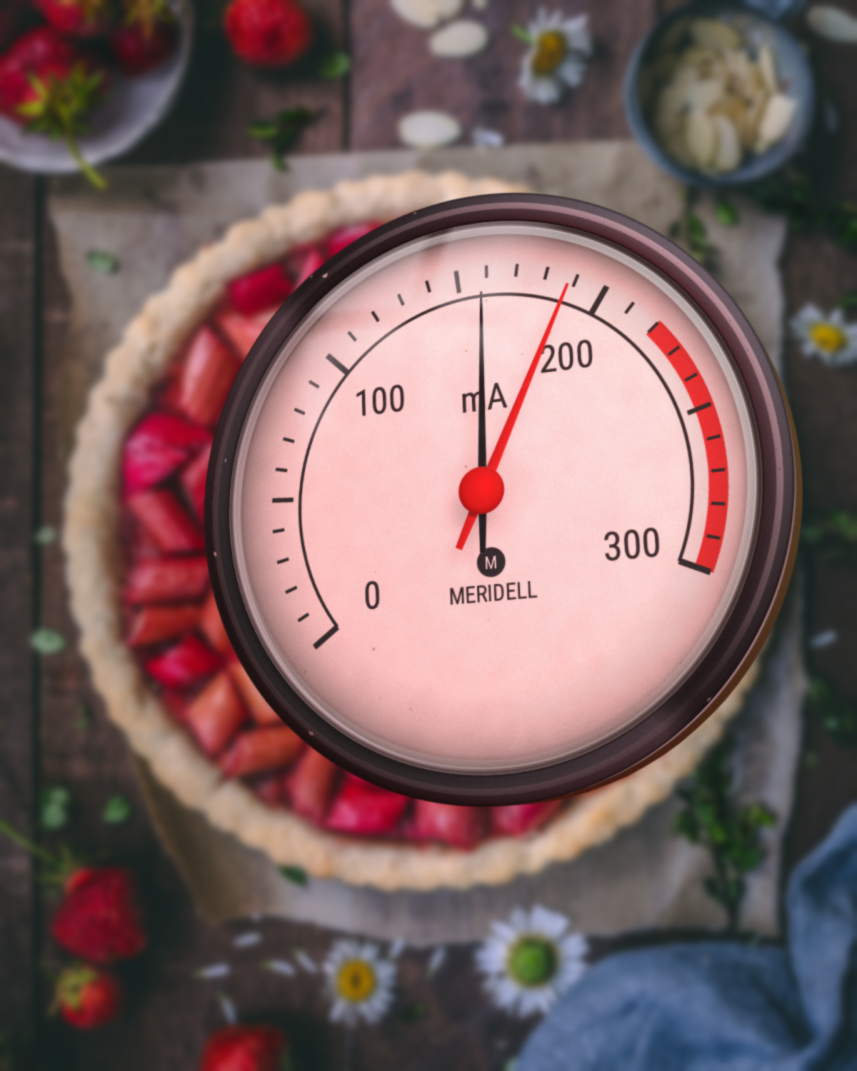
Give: 190 mA
